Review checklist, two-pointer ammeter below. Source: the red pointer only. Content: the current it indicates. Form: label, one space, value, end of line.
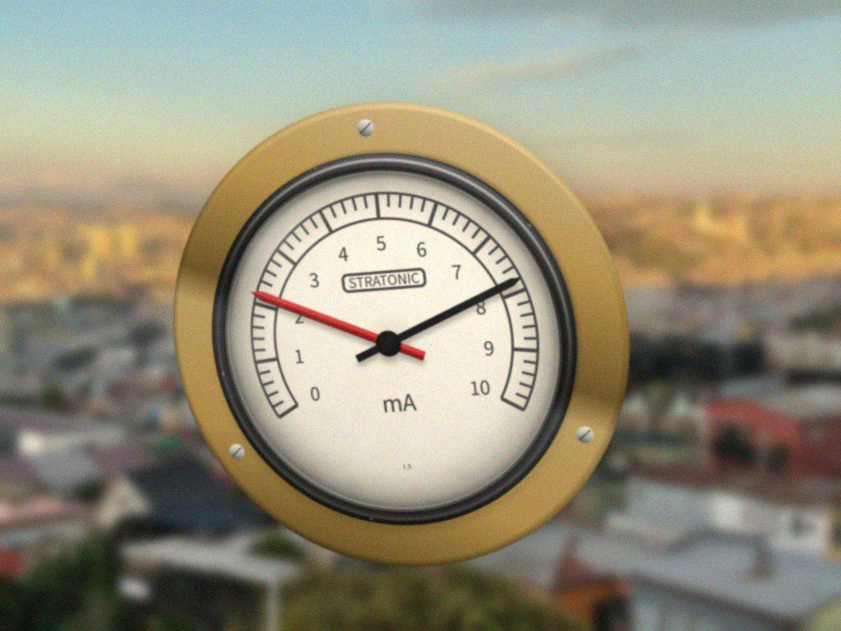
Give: 2.2 mA
